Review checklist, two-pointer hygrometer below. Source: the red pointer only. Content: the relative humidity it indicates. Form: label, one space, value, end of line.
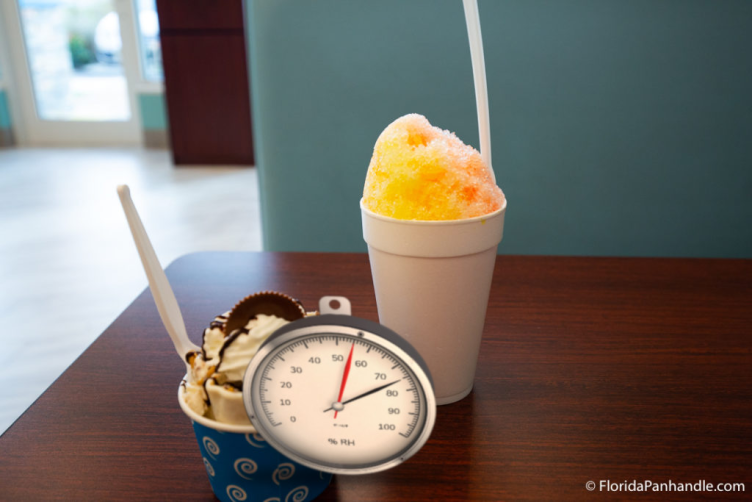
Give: 55 %
